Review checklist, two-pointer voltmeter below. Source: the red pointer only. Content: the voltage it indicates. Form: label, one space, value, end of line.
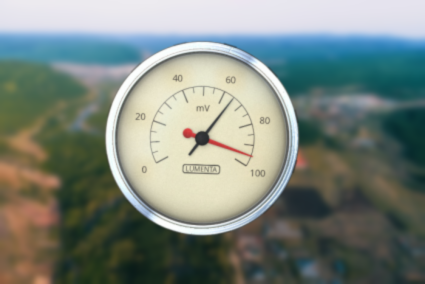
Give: 95 mV
